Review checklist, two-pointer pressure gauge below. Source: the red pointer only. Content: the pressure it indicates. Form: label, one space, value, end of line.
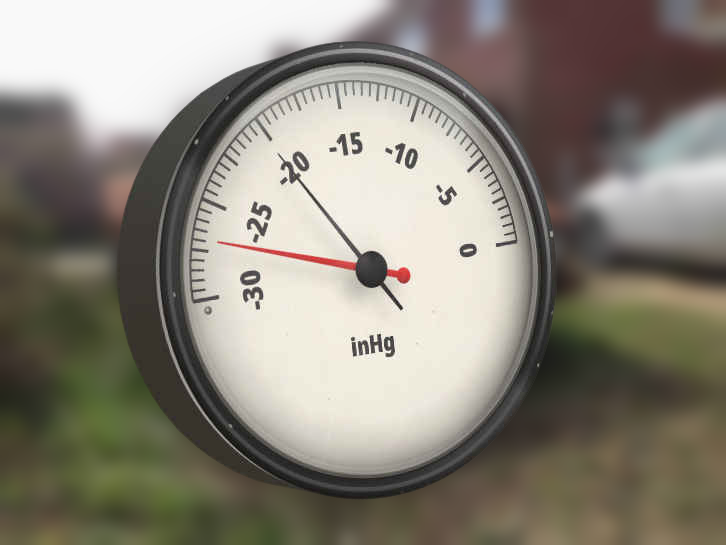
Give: -27 inHg
